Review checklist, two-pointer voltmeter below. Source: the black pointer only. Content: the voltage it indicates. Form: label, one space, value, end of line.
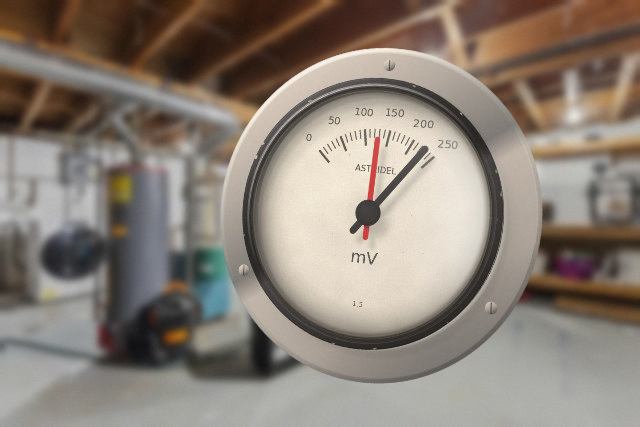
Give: 230 mV
